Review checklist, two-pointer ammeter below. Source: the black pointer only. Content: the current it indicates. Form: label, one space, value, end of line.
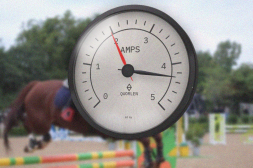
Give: 4.3 A
